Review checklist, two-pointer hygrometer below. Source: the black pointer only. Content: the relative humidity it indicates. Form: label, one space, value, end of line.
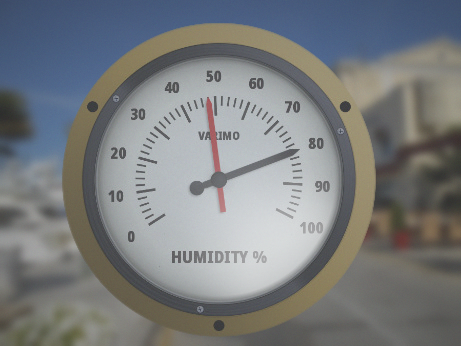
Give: 80 %
